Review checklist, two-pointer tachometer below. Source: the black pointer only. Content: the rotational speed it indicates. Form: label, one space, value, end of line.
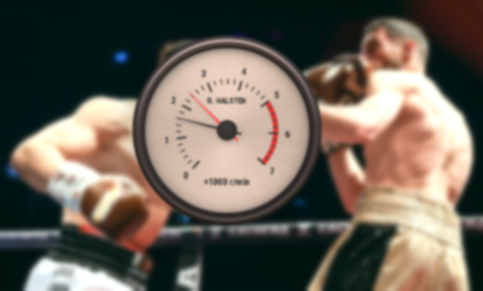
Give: 1600 rpm
